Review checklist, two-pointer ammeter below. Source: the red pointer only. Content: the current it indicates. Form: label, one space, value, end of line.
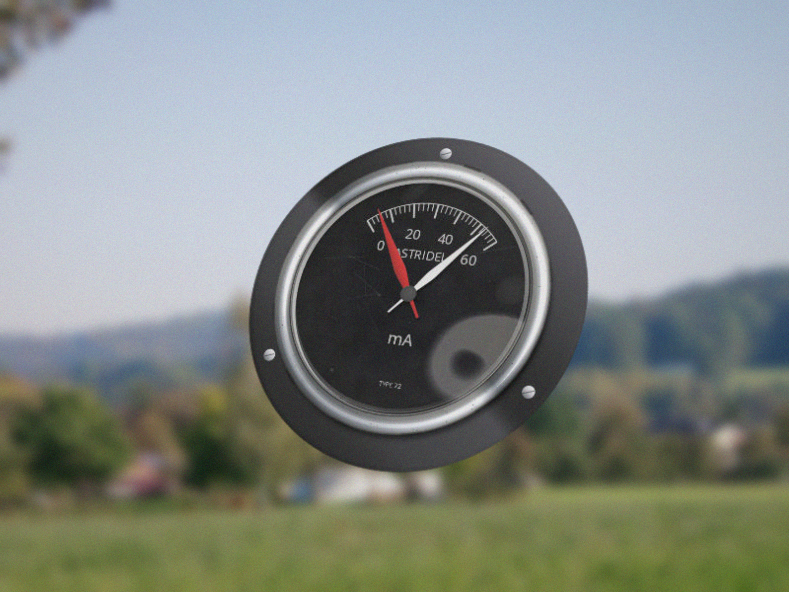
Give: 6 mA
